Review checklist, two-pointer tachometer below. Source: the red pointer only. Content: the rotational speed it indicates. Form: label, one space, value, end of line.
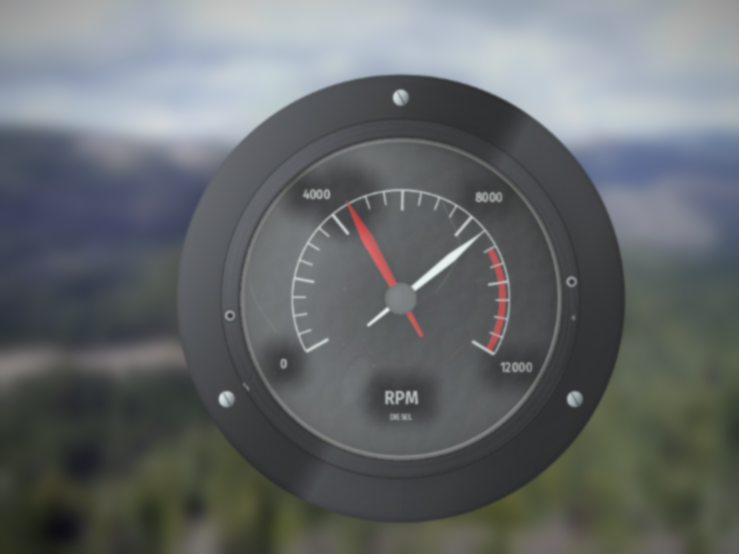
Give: 4500 rpm
